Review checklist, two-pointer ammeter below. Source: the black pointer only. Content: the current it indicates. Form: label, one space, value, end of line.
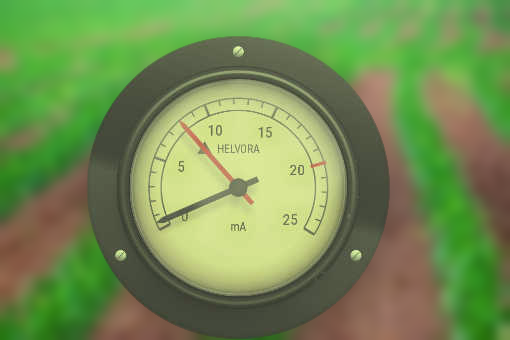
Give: 0.5 mA
